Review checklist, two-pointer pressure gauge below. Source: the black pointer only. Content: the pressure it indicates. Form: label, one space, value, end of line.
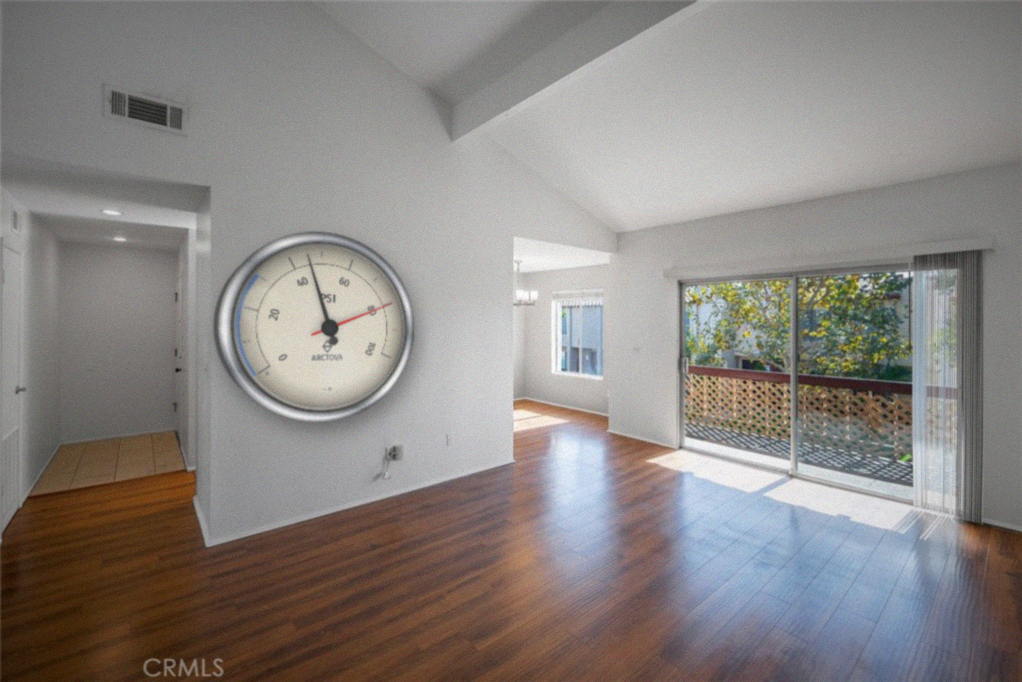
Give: 45 psi
